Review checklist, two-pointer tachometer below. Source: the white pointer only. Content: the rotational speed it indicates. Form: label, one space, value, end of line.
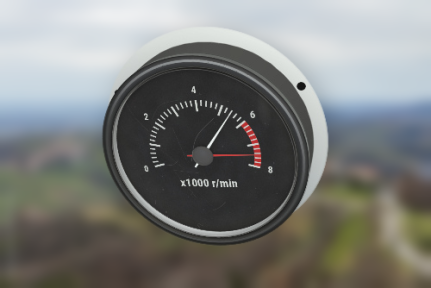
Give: 5400 rpm
